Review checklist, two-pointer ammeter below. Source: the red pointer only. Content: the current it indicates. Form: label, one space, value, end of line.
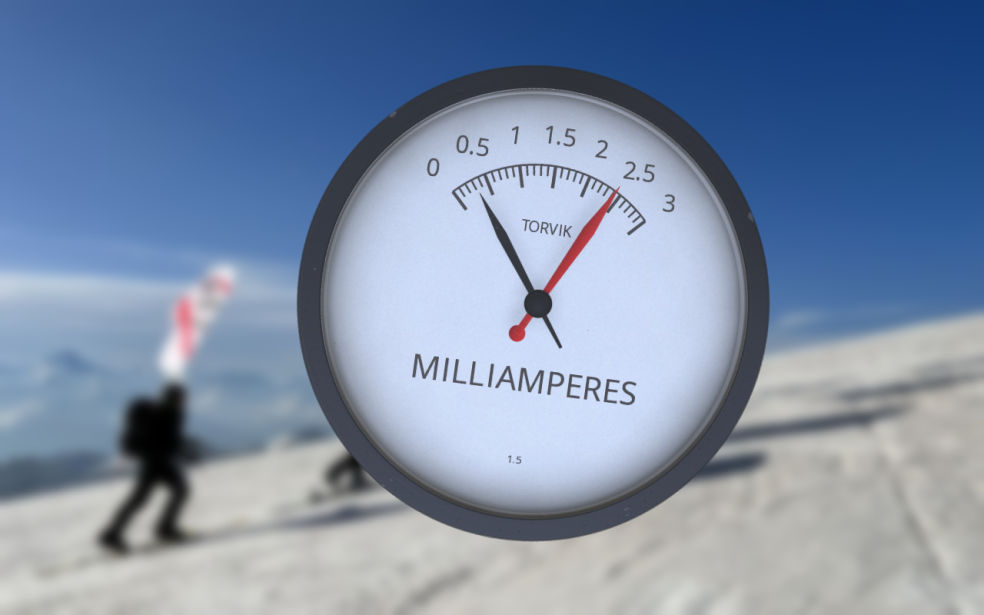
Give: 2.4 mA
